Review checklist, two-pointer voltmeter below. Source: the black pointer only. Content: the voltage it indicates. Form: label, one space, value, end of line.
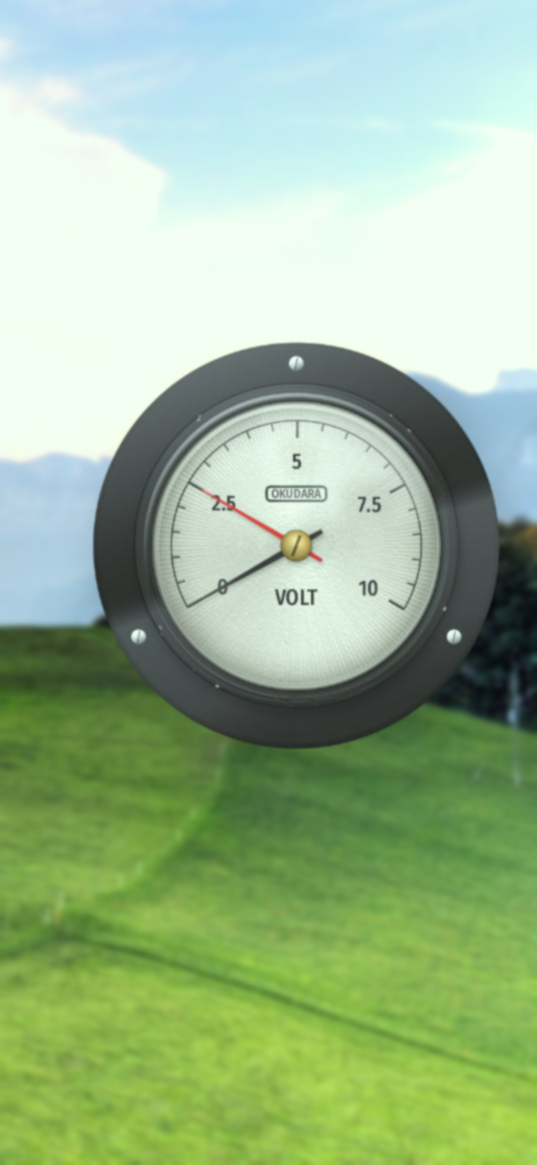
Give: 0 V
